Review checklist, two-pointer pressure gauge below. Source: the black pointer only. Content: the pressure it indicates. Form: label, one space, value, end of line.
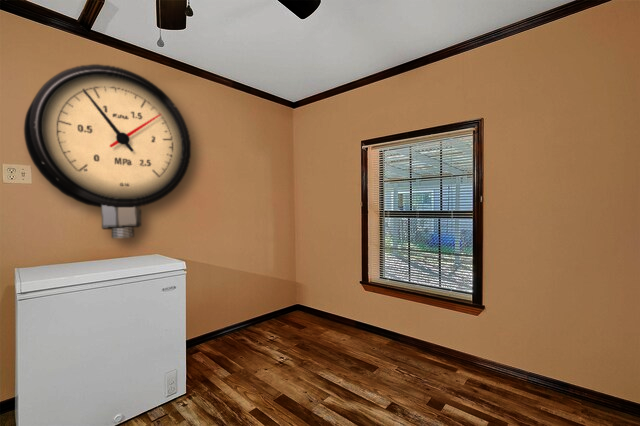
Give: 0.9 MPa
